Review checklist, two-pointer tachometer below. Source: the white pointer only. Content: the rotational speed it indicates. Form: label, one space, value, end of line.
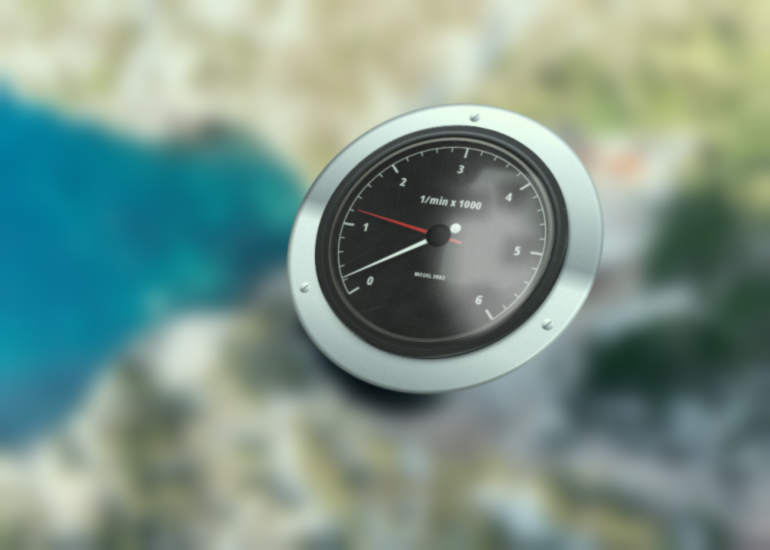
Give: 200 rpm
